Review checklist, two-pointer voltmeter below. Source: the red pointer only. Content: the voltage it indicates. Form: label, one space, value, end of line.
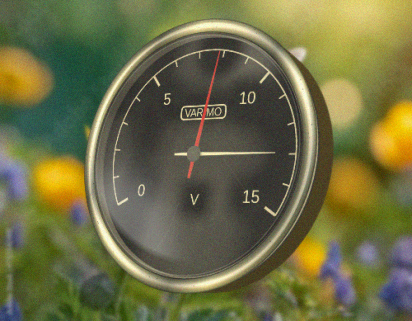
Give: 8 V
